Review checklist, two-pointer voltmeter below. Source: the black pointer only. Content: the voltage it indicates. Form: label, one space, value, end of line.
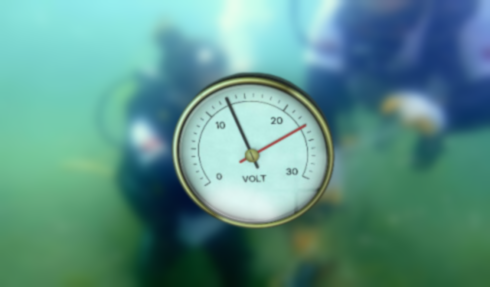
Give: 13 V
